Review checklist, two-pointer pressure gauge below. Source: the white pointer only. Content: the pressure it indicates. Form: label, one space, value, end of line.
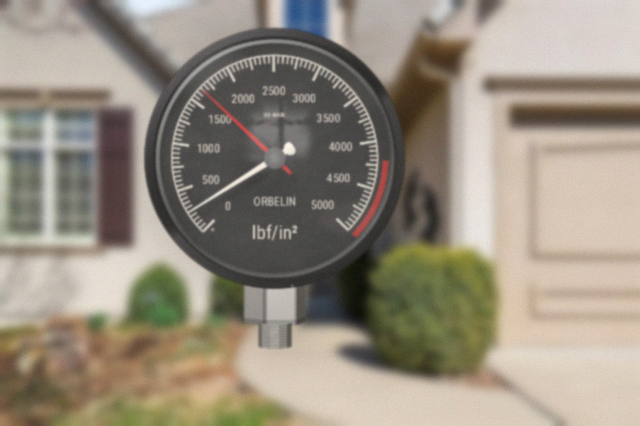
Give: 250 psi
